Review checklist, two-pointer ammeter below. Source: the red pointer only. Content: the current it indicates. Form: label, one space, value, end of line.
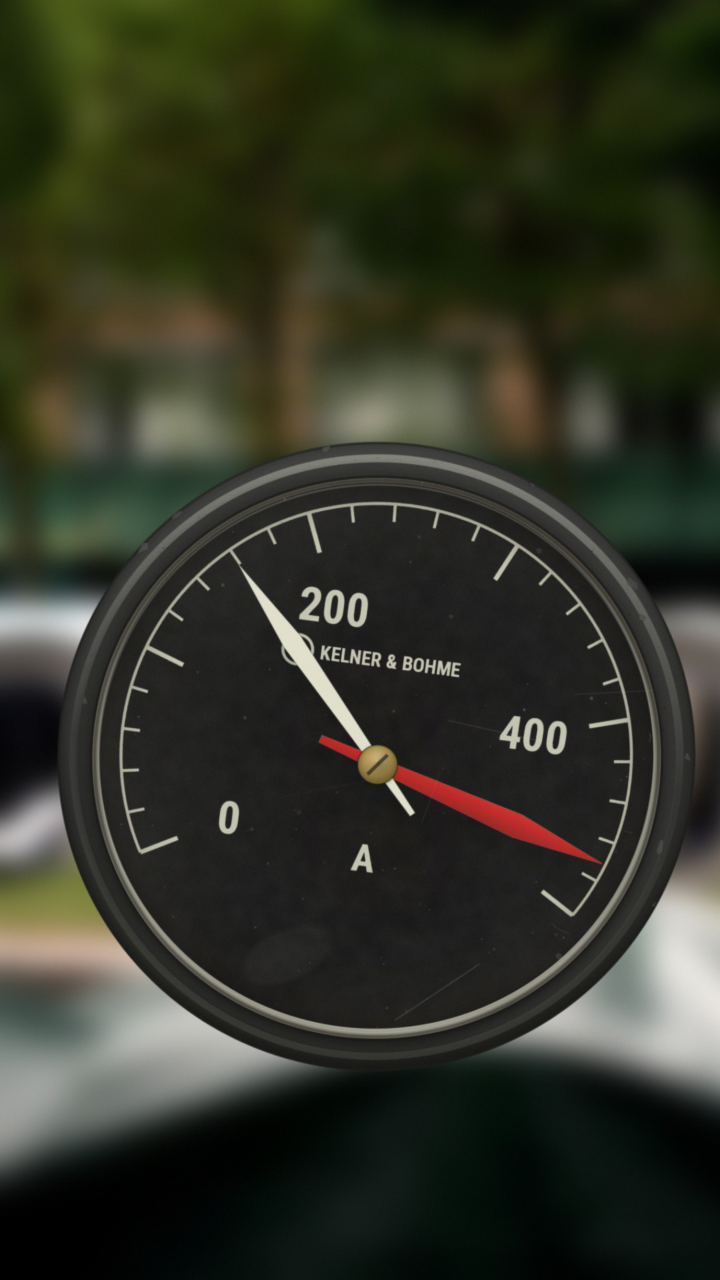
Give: 470 A
